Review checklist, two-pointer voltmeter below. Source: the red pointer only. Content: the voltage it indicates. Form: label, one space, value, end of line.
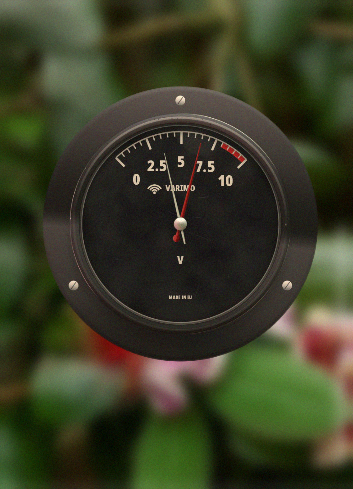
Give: 6.5 V
